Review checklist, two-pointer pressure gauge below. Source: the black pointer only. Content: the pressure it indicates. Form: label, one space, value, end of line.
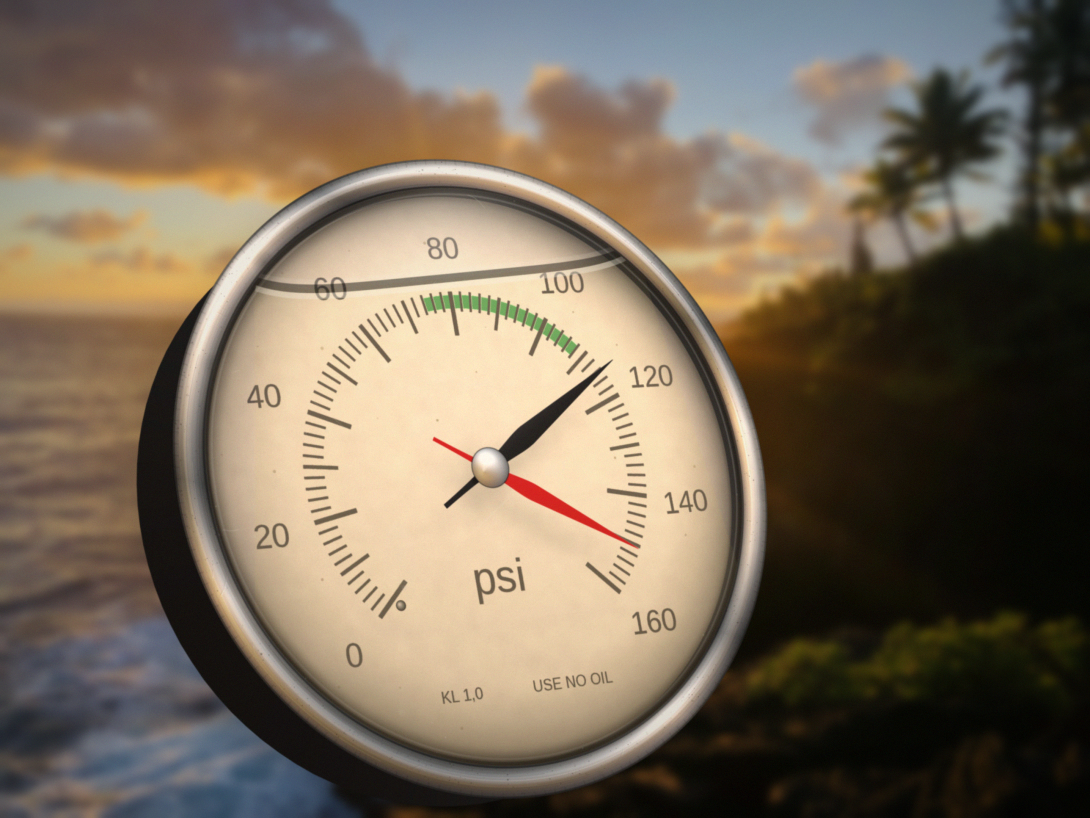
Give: 114 psi
